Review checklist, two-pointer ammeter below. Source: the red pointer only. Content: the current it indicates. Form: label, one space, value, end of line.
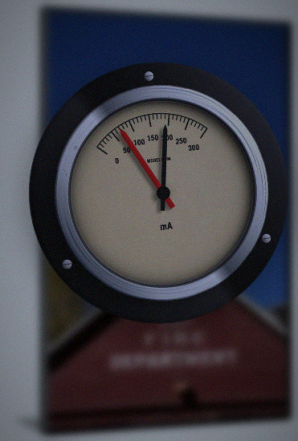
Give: 70 mA
